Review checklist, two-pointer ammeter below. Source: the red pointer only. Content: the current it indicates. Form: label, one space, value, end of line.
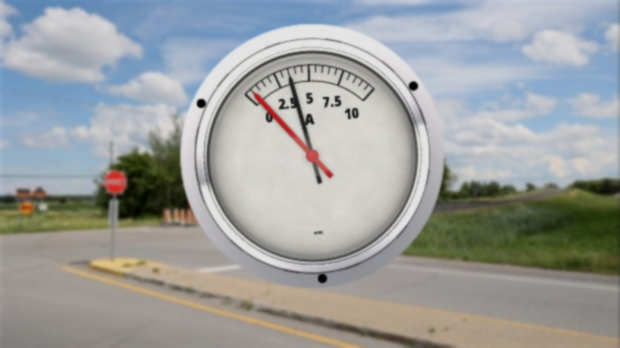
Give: 0.5 A
